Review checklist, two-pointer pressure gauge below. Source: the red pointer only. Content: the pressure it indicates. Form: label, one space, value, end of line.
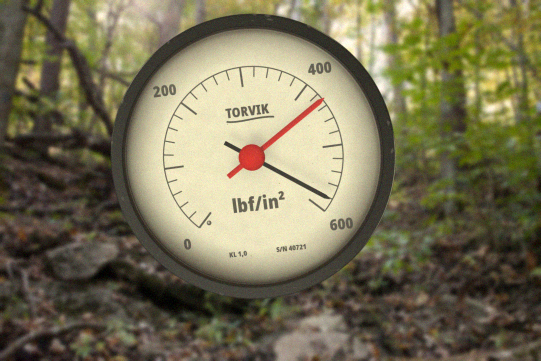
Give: 430 psi
